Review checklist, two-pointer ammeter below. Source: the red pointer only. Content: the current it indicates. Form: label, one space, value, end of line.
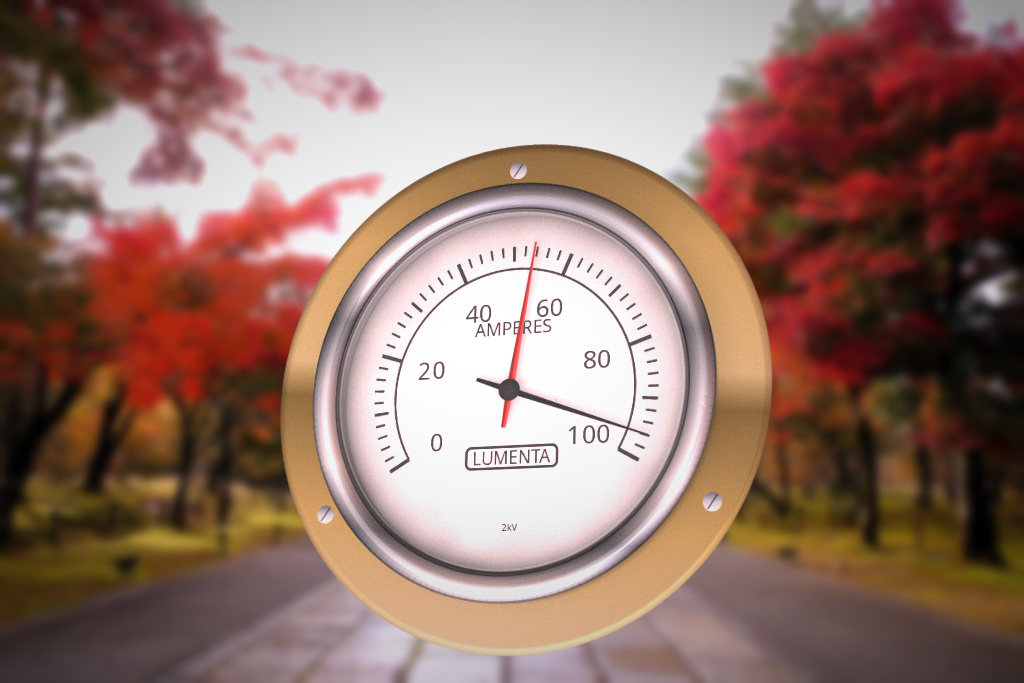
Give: 54 A
